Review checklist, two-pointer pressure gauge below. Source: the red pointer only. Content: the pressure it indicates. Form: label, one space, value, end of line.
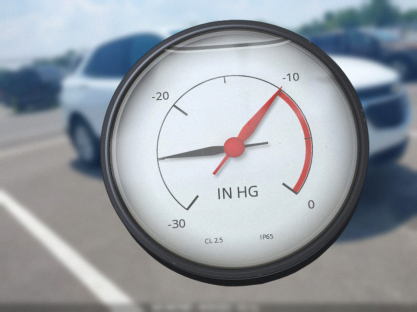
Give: -10 inHg
